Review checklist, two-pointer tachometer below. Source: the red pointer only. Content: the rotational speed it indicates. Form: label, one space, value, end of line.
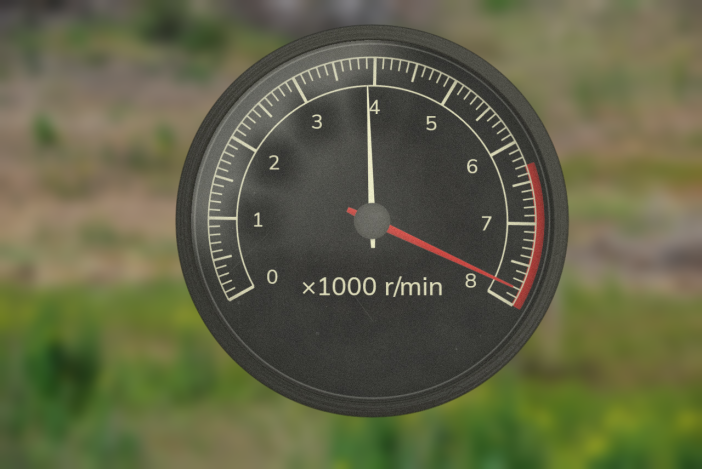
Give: 7800 rpm
